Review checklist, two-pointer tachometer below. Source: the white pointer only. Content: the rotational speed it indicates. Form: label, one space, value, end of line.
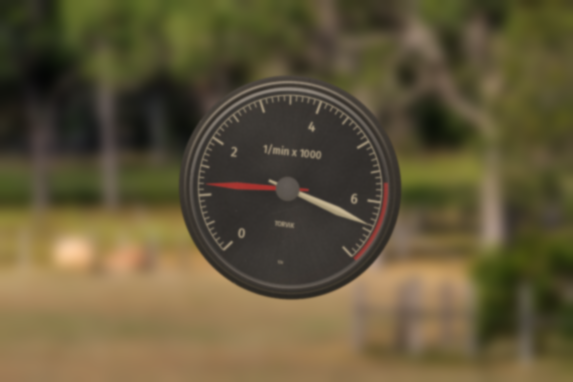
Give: 6400 rpm
